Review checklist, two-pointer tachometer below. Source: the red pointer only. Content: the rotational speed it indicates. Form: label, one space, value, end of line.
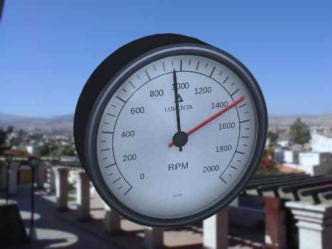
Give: 1450 rpm
